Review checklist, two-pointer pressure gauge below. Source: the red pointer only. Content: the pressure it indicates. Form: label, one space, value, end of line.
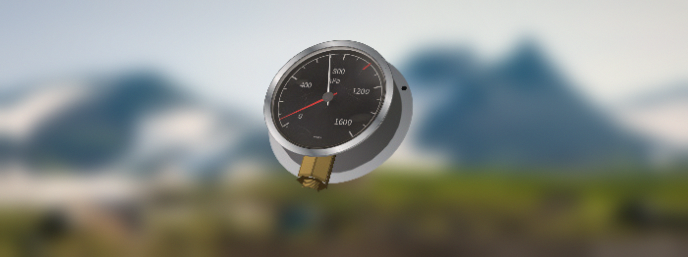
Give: 50 kPa
